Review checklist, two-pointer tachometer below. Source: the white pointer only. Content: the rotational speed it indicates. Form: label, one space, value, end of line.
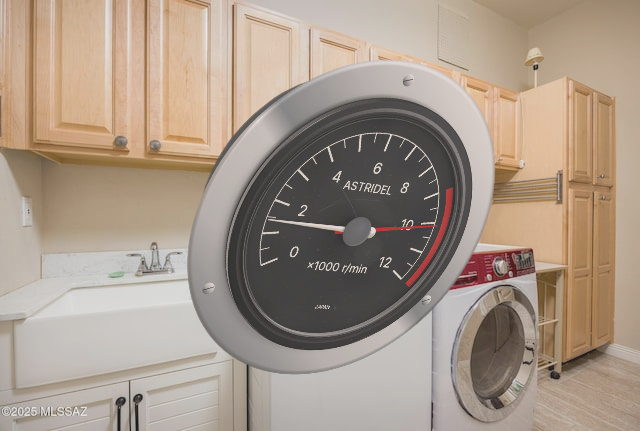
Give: 1500 rpm
